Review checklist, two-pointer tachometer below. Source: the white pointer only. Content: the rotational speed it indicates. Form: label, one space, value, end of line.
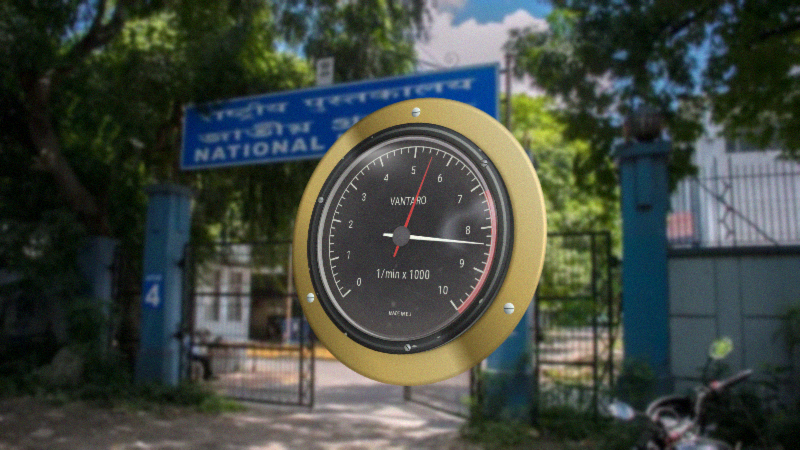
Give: 8400 rpm
